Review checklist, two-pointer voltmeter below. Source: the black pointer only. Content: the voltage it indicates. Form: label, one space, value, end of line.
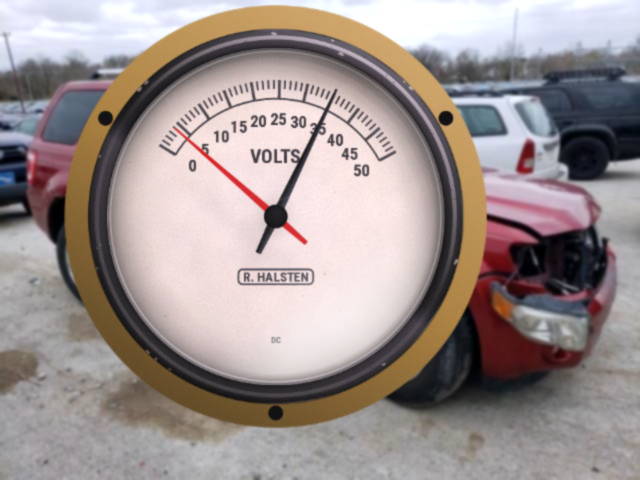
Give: 35 V
